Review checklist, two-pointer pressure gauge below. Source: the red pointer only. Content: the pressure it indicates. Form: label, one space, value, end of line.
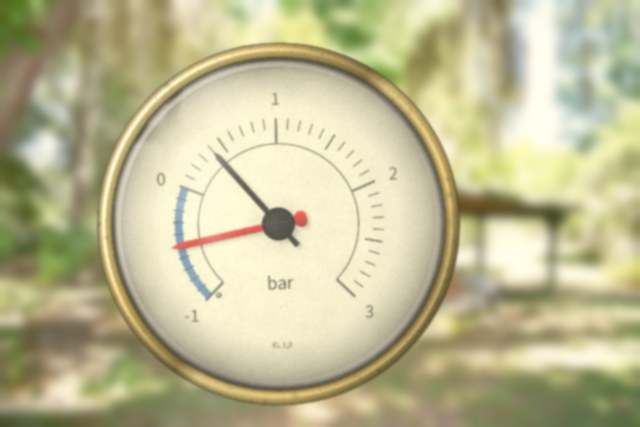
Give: -0.5 bar
